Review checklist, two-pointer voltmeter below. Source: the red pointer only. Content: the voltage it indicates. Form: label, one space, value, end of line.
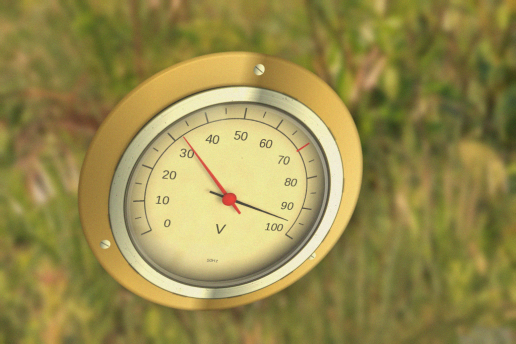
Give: 32.5 V
